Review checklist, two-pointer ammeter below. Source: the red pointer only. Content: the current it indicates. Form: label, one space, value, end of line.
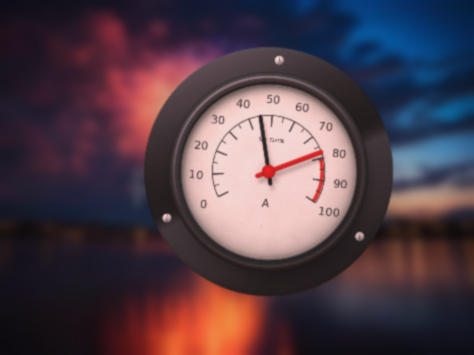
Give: 77.5 A
